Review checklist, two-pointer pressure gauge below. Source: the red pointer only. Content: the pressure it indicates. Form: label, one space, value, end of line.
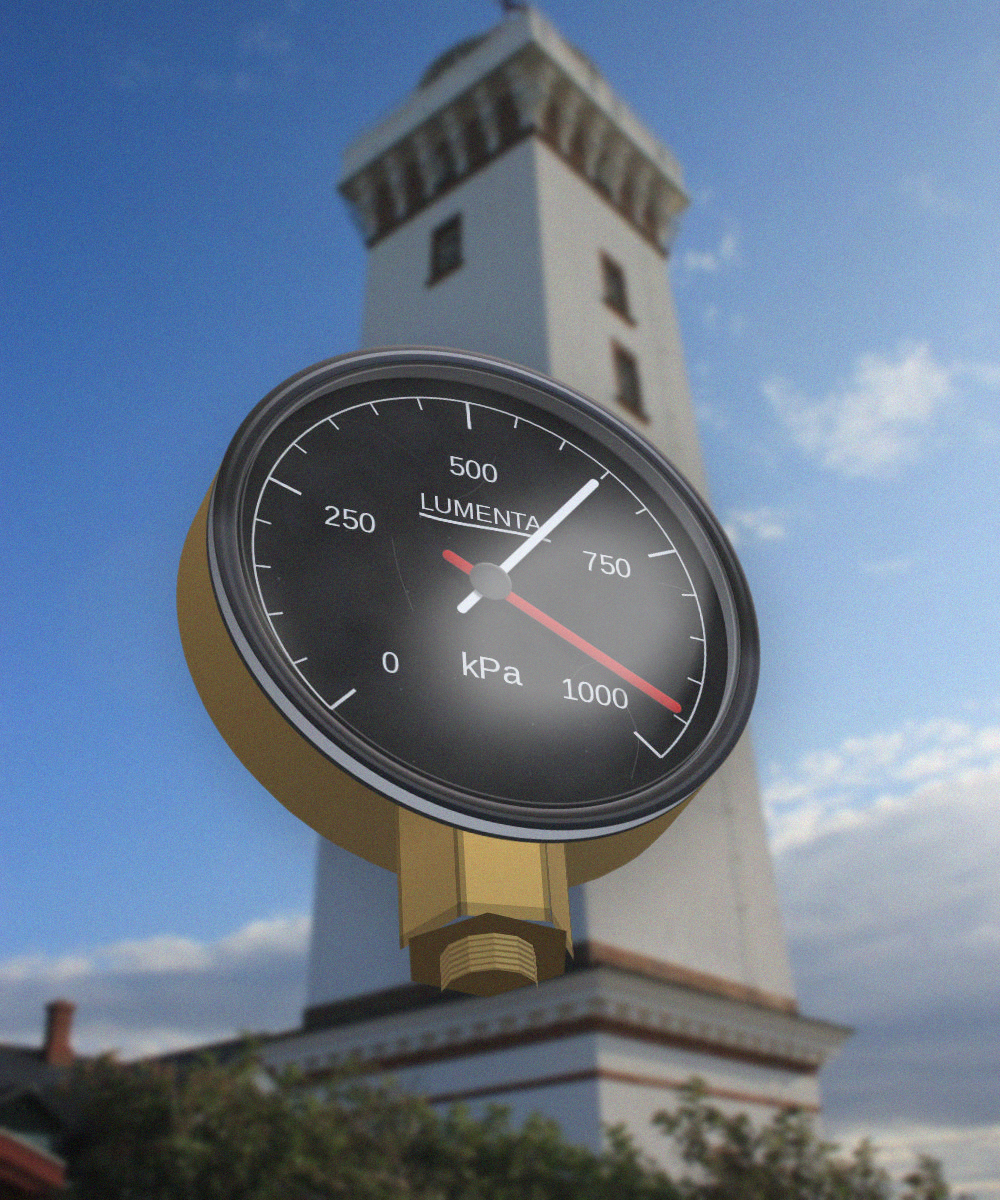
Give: 950 kPa
